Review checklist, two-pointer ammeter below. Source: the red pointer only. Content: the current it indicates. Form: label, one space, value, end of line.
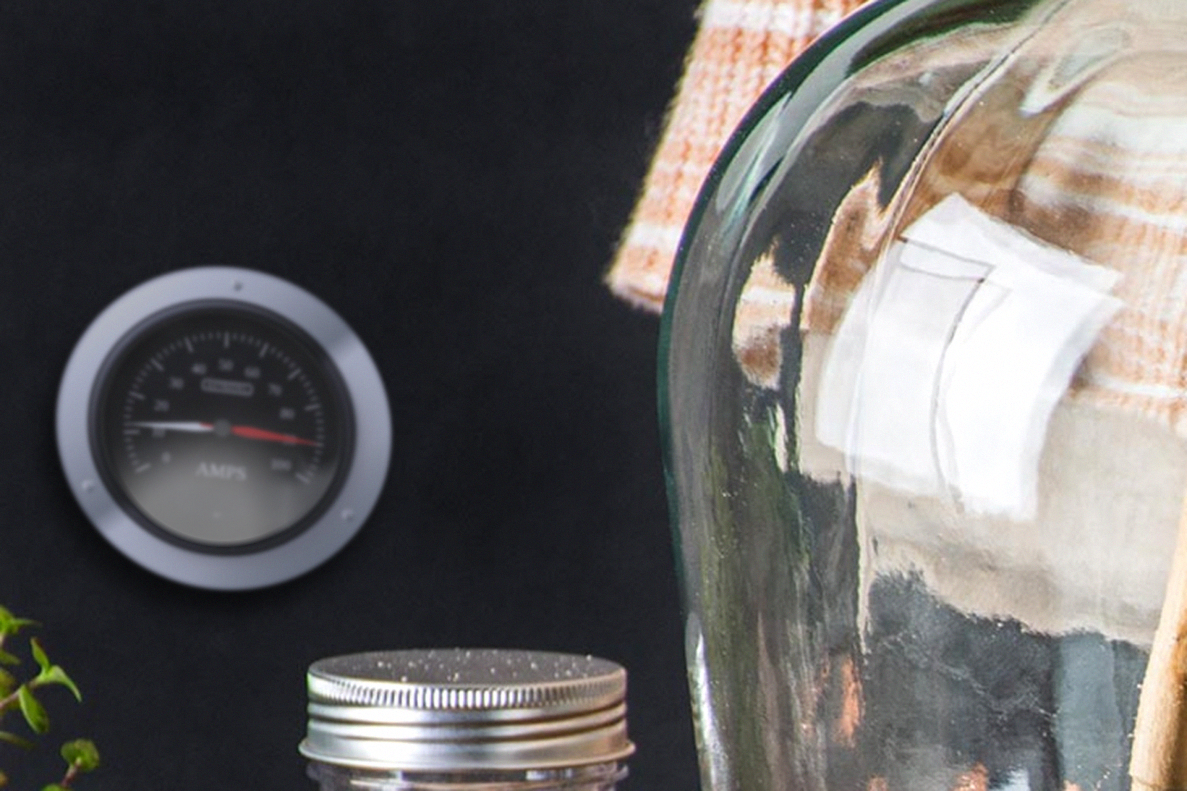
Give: 90 A
